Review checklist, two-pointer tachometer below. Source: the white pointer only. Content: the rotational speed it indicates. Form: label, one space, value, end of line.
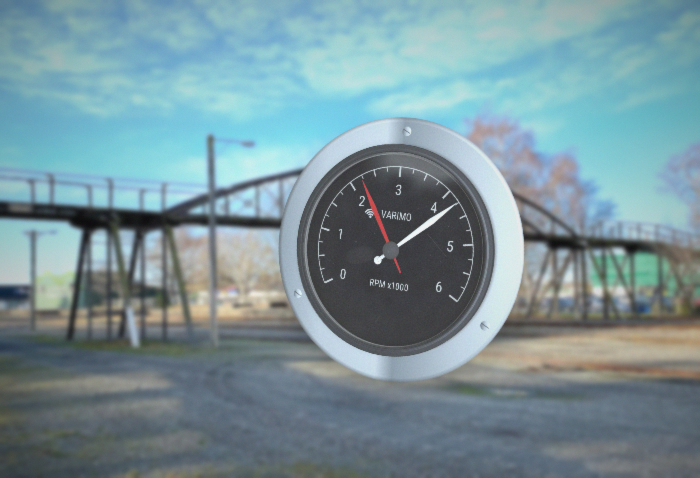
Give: 4250 rpm
